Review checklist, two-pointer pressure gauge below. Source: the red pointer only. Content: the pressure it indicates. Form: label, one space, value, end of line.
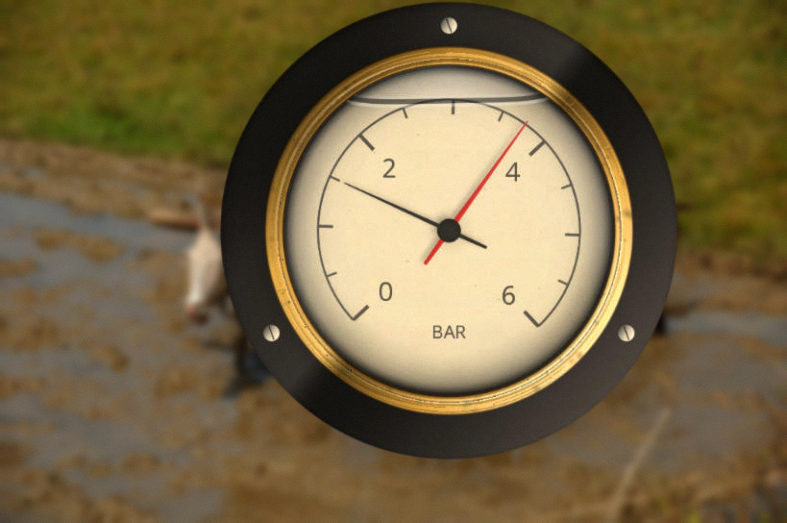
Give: 3.75 bar
